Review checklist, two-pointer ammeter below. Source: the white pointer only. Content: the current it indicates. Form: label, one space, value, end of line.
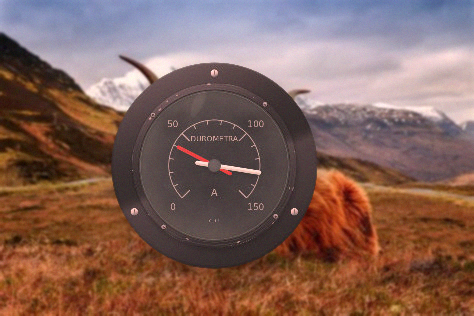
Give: 130 A
